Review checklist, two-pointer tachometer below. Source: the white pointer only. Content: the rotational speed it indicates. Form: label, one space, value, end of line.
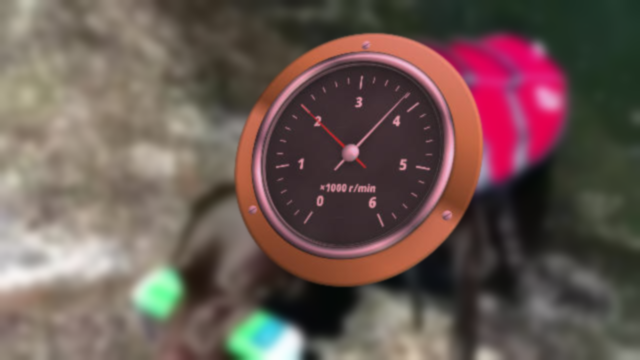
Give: 3800 rpm
